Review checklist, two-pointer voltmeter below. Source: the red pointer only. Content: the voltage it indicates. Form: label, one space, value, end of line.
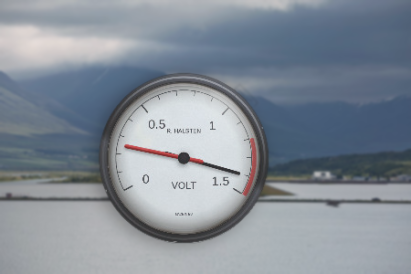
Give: 0.25 V
